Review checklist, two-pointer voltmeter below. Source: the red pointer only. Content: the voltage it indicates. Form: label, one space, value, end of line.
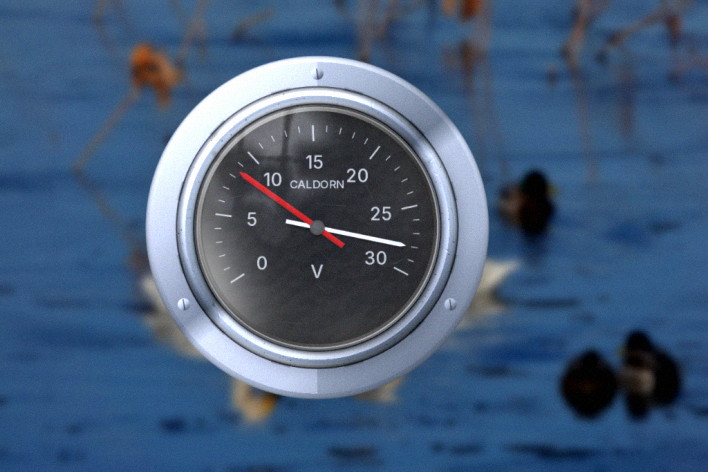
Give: 8.5 V
